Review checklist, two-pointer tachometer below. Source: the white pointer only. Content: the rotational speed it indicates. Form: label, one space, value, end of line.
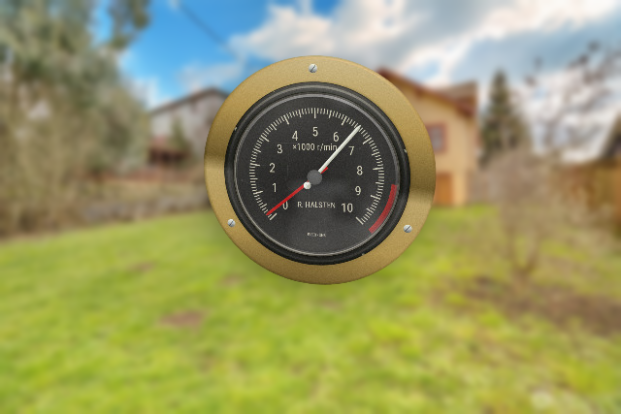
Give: 6500 rpm
